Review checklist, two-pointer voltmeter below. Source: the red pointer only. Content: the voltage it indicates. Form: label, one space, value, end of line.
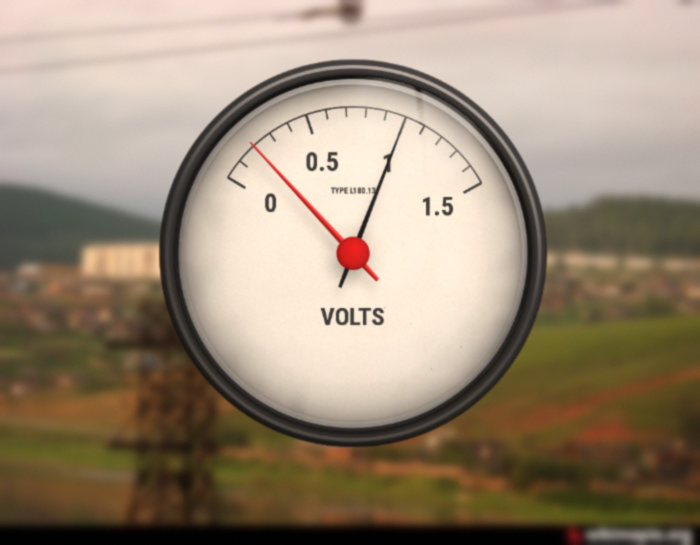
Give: 0.2 V
